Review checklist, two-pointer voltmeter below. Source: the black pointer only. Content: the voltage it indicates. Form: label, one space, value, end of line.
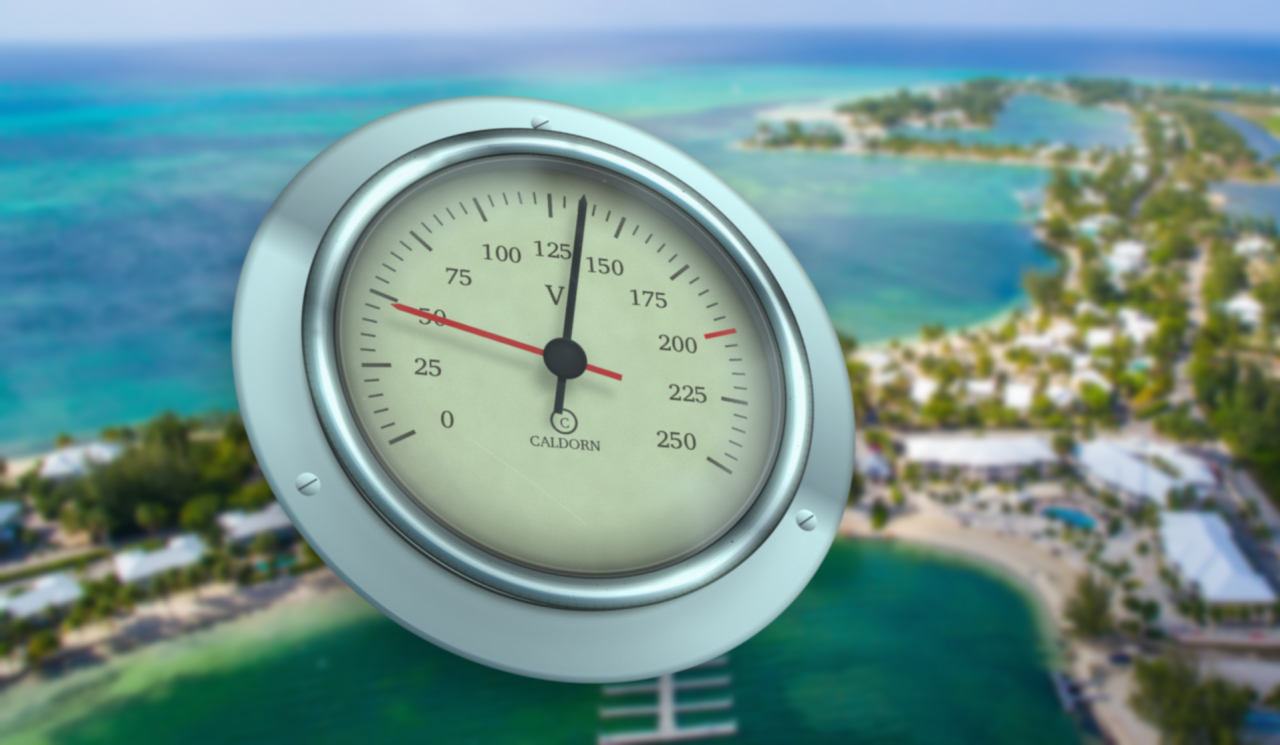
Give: 135 V
